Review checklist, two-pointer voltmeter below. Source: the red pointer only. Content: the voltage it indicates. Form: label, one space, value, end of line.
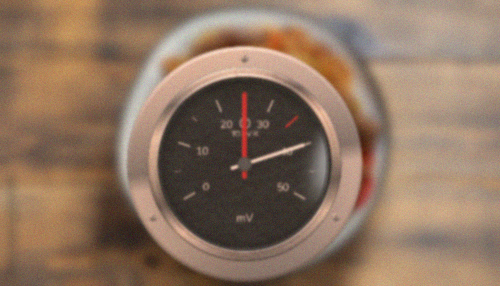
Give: 25 mV
